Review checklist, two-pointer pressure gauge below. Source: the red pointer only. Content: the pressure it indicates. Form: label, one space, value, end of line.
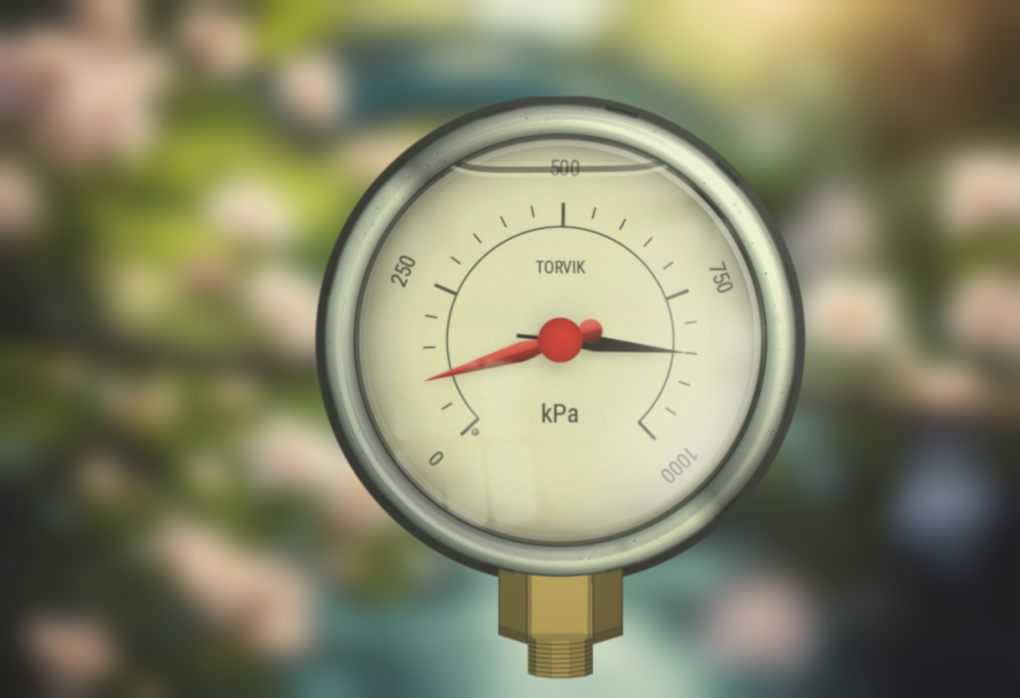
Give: 100 kPa
